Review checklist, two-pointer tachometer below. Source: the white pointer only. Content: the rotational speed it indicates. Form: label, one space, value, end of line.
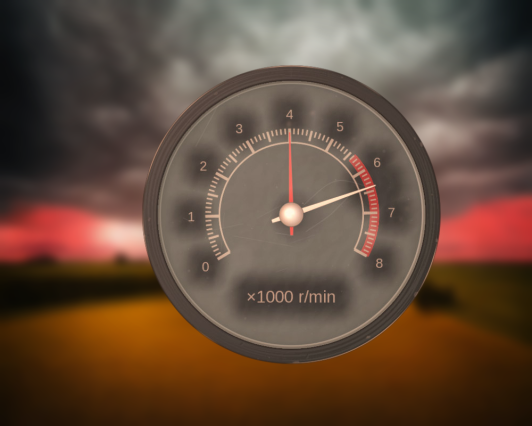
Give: 6400 rpm
